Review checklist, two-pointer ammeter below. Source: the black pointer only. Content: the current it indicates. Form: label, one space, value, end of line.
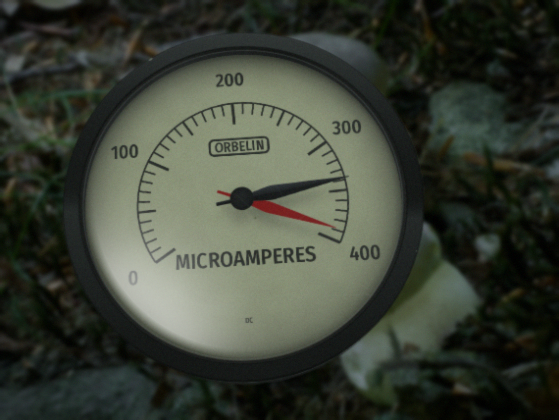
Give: 340 µA
